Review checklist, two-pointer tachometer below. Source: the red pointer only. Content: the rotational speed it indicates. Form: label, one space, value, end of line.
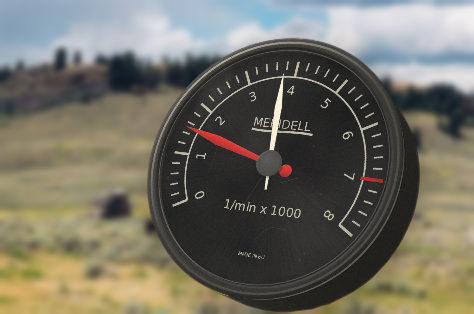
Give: 1500 rpm
